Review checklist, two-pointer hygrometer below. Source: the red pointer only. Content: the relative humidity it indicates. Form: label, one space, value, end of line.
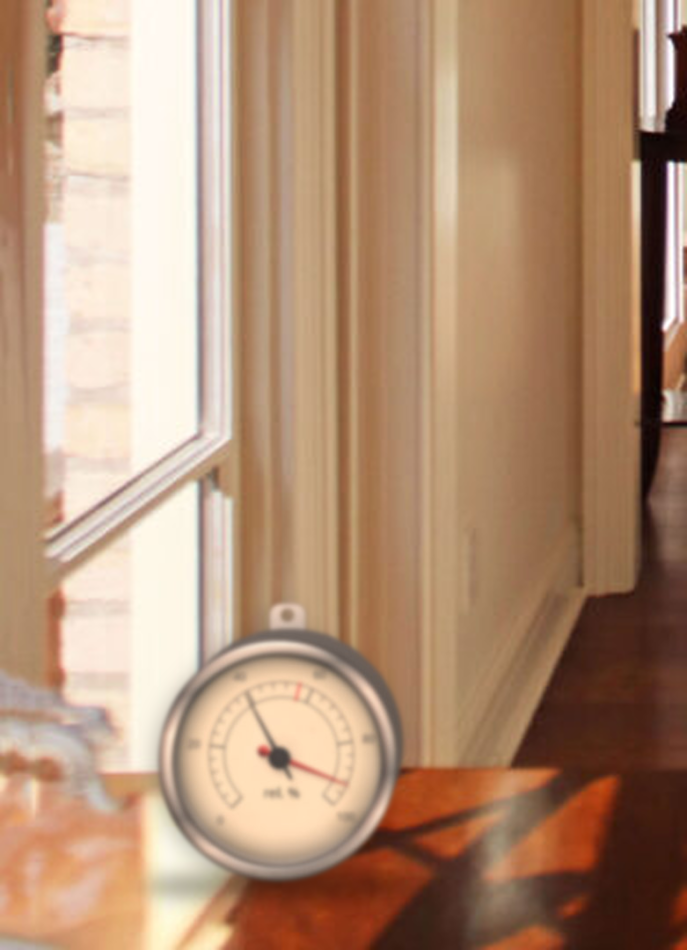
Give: 92 %
